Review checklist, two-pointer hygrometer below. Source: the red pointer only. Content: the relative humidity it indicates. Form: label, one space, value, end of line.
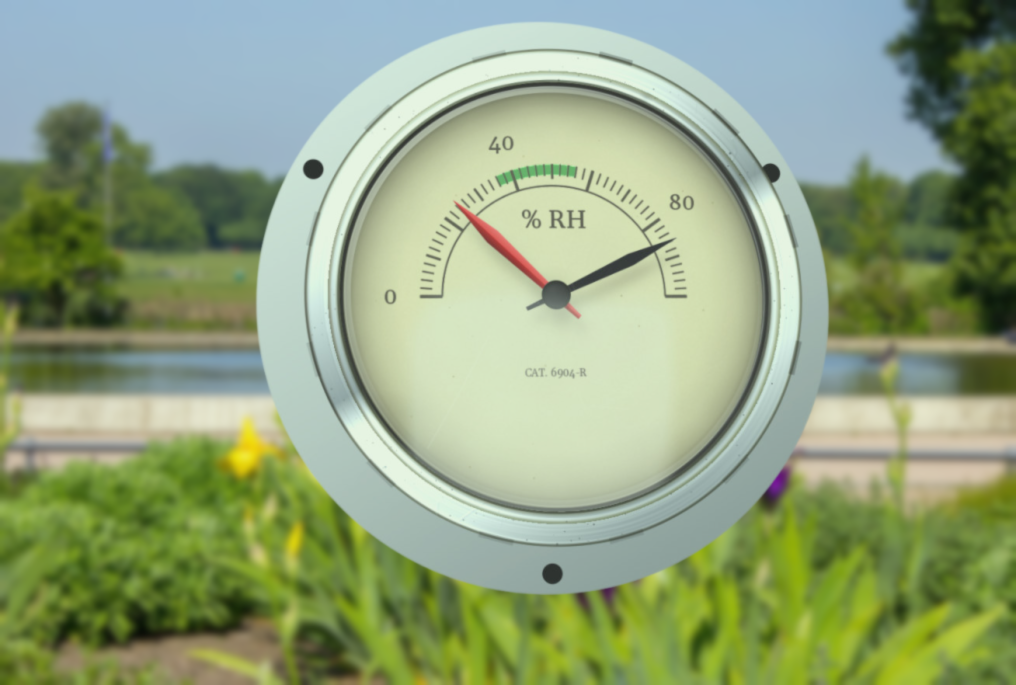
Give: 24 %
